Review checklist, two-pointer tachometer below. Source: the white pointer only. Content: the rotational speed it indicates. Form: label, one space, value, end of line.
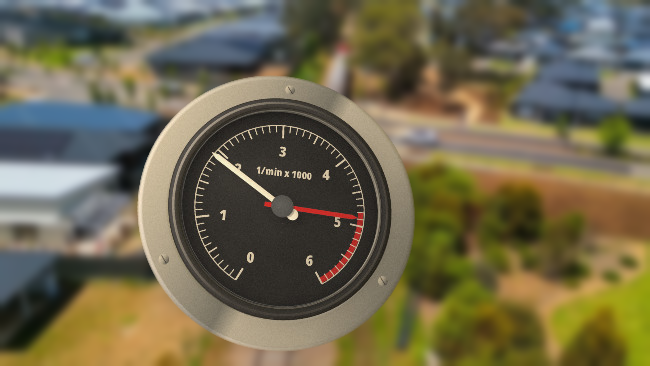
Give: 1900 rpm
